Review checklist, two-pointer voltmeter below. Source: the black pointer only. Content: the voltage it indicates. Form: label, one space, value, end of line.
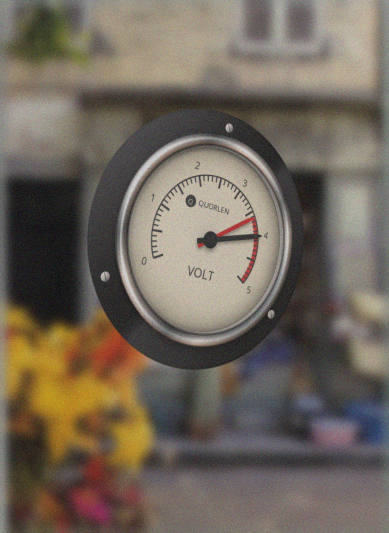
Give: 4 V
